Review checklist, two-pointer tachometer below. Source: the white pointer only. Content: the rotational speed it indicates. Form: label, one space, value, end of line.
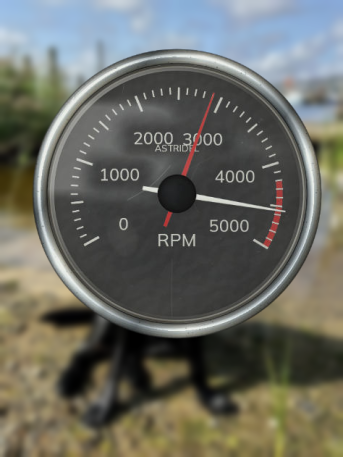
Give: 4550 rpm
